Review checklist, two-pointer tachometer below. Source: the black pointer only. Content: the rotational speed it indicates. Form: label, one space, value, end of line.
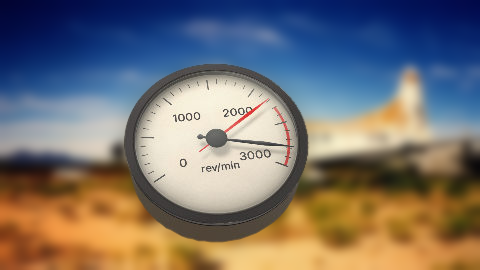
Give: 2800 rpm
